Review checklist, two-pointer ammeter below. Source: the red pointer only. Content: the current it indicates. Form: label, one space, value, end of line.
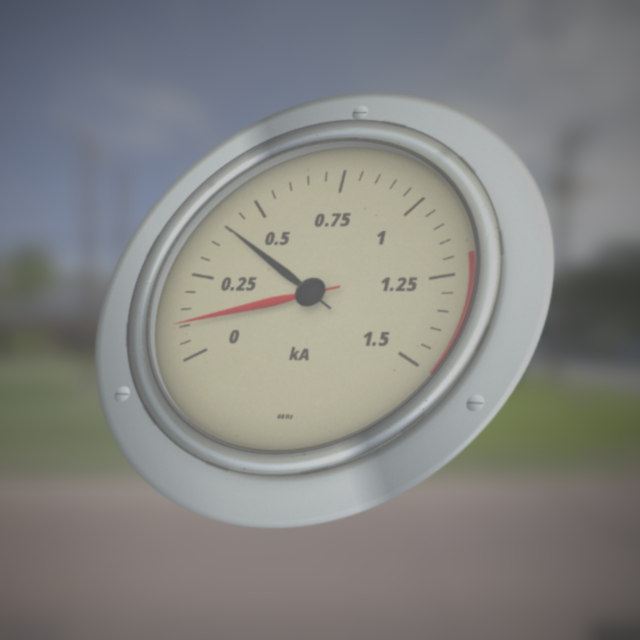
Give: 0.1 kA
